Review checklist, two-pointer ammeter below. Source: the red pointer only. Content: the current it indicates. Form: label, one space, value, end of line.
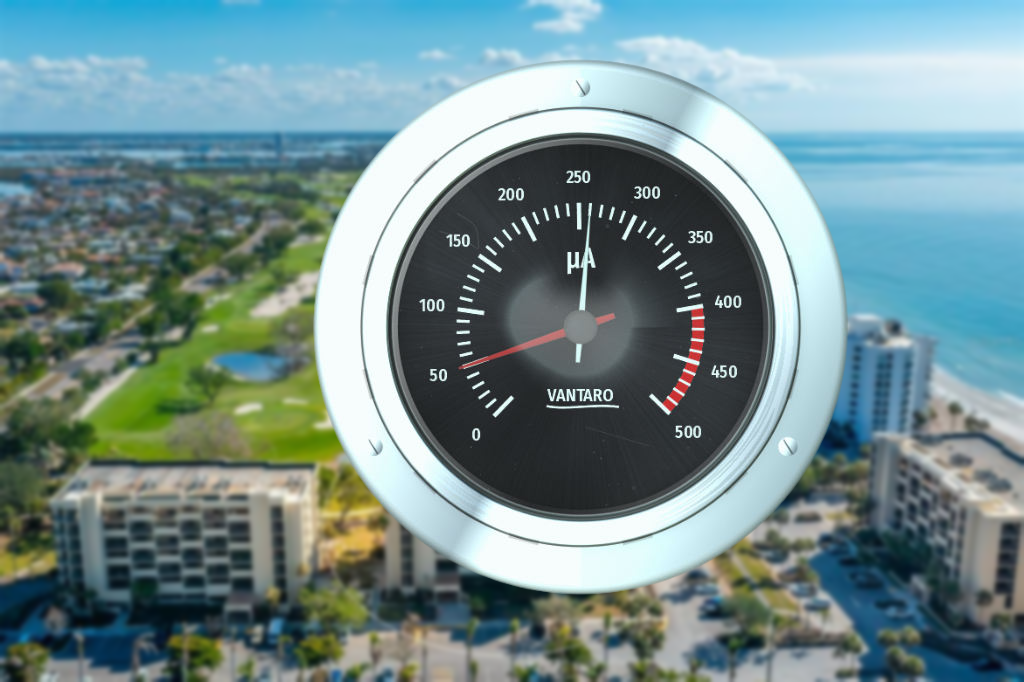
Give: 50 µA
